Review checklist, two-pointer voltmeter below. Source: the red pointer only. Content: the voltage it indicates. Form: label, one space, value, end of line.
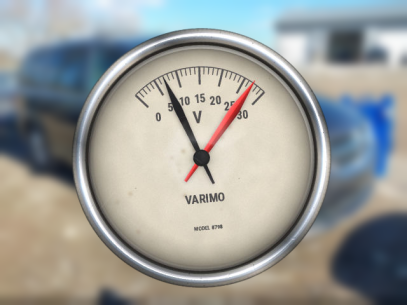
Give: 27 V
